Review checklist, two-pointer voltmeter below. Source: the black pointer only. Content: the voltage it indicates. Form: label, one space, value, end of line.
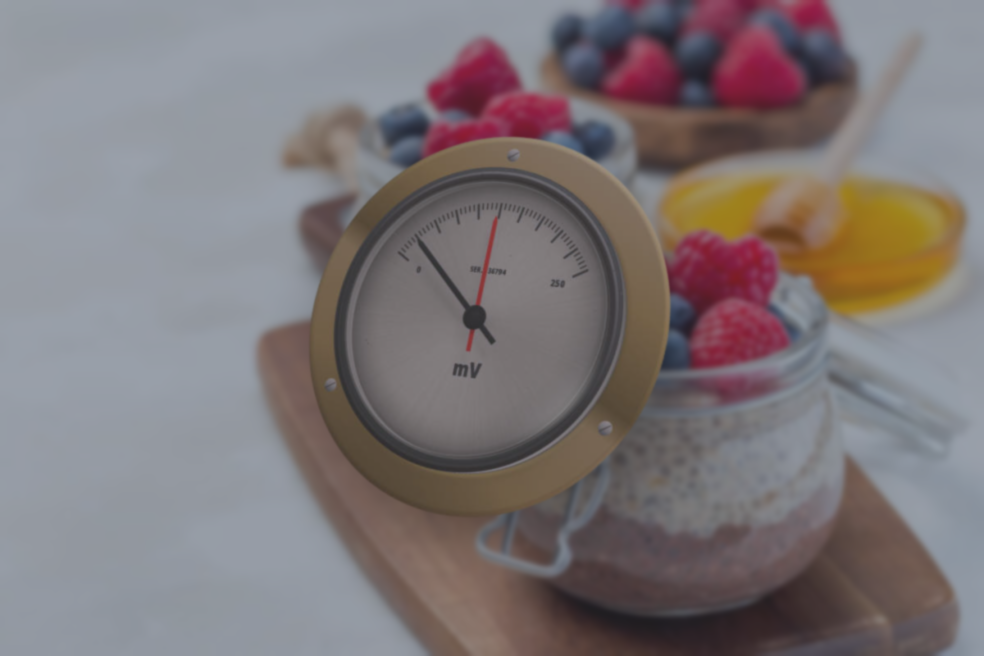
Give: 25 mV
